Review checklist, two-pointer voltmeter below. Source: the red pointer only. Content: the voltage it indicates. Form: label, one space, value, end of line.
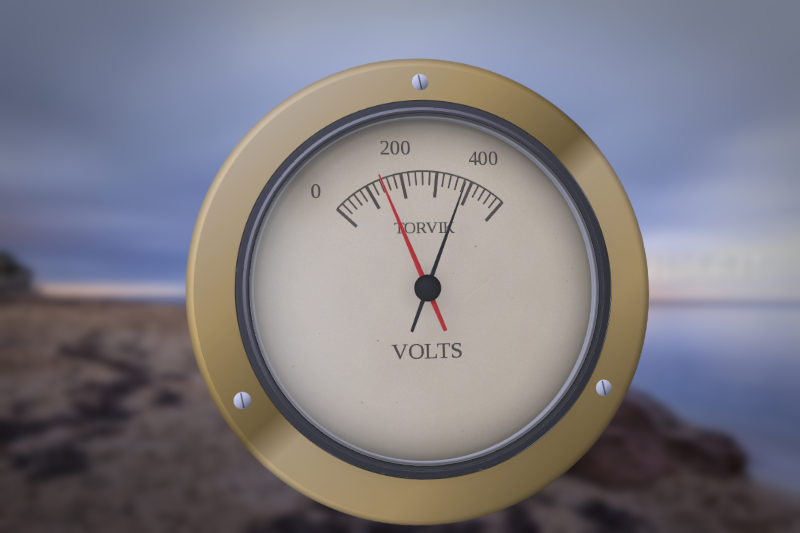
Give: 140 V
